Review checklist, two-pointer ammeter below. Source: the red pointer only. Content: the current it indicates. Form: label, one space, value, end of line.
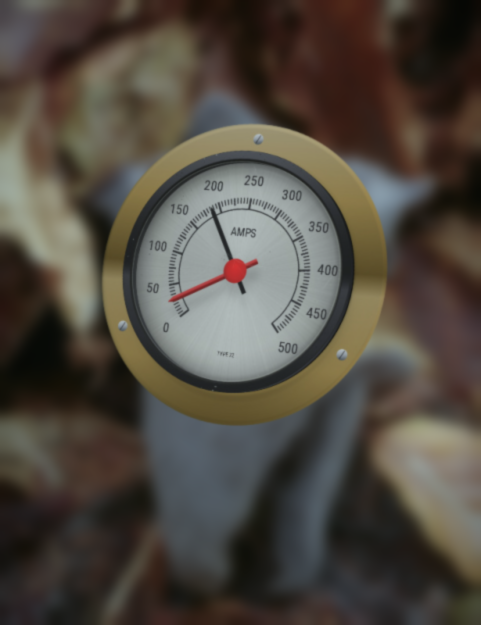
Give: 25 A
